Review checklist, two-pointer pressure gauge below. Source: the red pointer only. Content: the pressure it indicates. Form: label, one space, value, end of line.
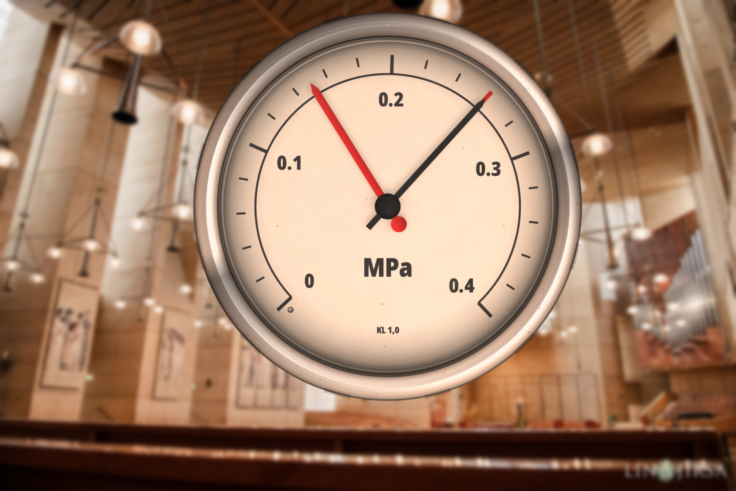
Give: 0.15 MPa
